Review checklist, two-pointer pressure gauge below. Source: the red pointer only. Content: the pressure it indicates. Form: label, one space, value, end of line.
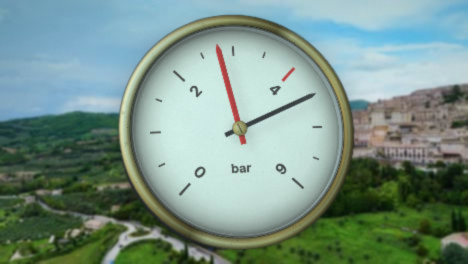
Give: 2.75 bar
